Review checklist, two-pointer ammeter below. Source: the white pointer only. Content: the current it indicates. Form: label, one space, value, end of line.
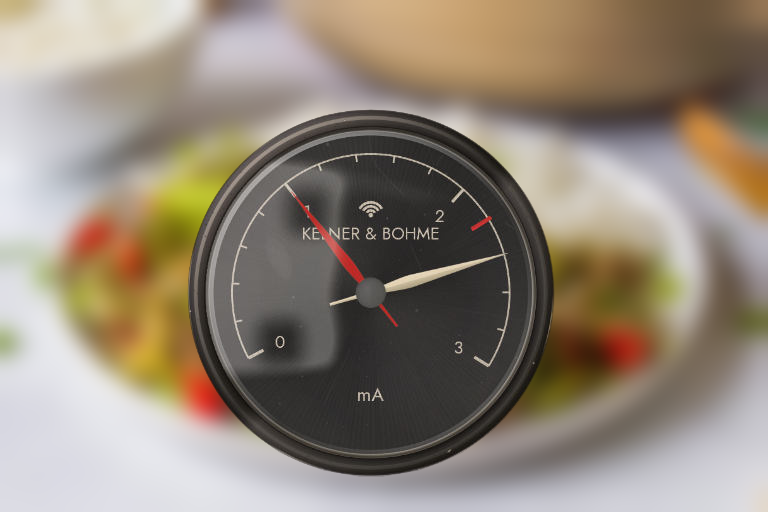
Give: 2.4 mA
